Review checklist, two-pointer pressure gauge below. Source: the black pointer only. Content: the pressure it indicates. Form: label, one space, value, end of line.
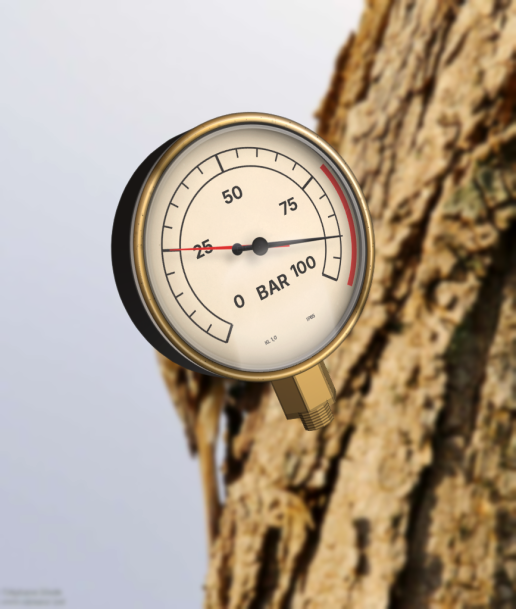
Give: 90 bar
